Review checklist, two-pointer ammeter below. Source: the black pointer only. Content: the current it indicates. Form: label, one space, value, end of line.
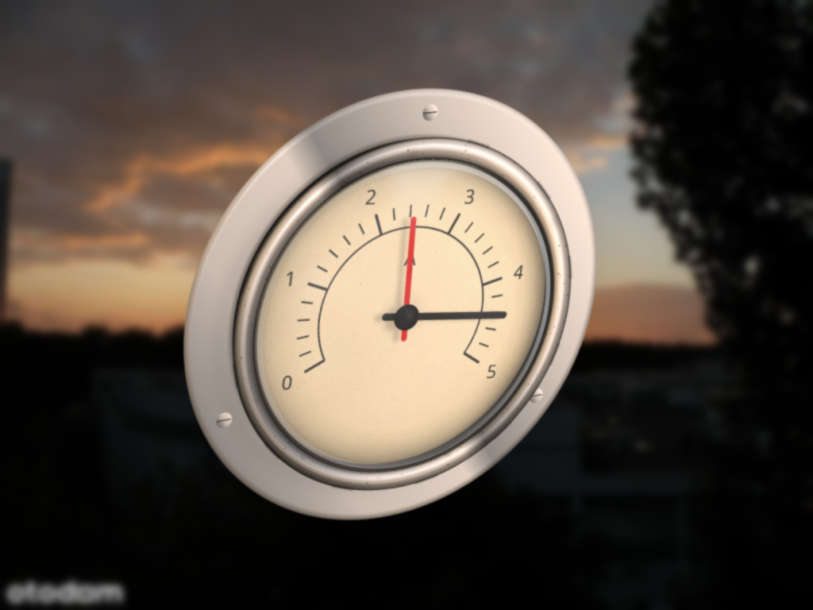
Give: 4.4 A
